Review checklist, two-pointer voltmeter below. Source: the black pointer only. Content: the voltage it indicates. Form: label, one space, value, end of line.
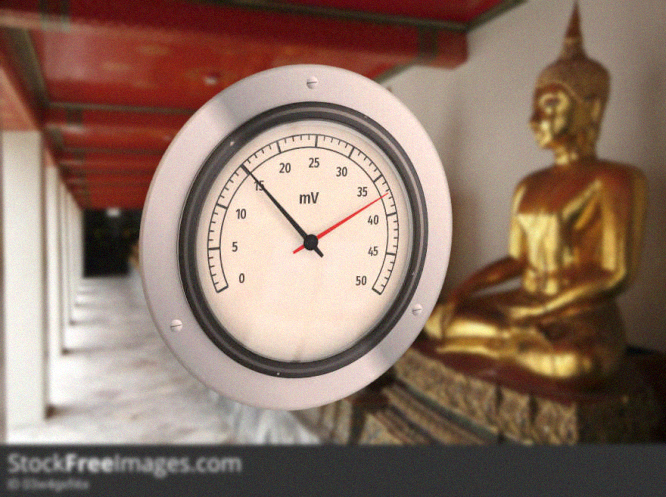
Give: 15 mV
